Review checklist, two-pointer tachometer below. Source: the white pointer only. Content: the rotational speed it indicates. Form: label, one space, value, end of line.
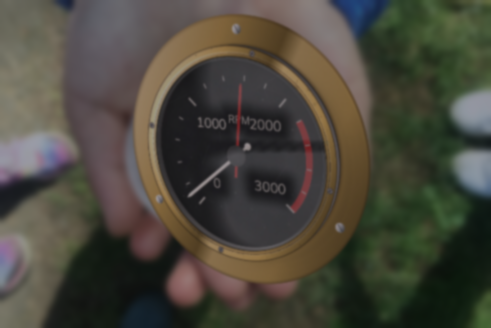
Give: 100 rpm
